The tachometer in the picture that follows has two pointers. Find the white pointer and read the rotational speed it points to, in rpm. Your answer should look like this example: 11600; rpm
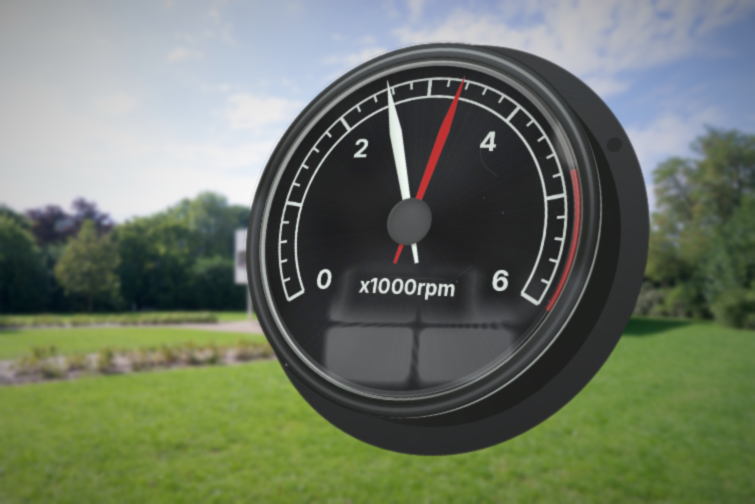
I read 2600; rpm
